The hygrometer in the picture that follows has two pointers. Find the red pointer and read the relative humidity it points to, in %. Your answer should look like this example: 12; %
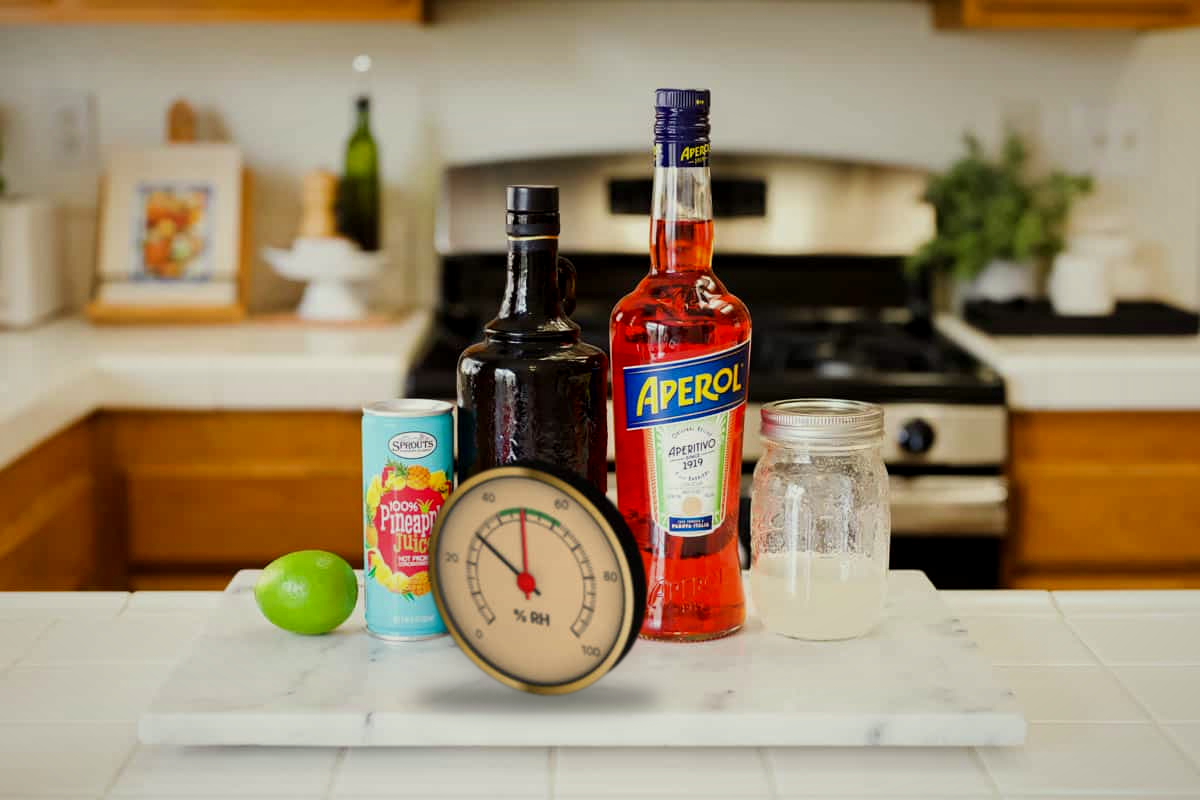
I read 50; %
